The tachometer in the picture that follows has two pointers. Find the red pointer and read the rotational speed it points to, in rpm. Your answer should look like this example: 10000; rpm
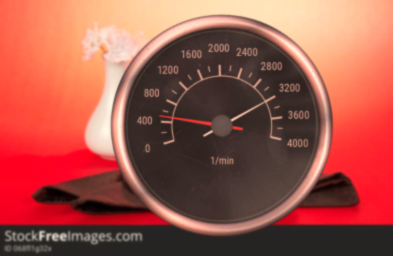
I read 500; rpm
